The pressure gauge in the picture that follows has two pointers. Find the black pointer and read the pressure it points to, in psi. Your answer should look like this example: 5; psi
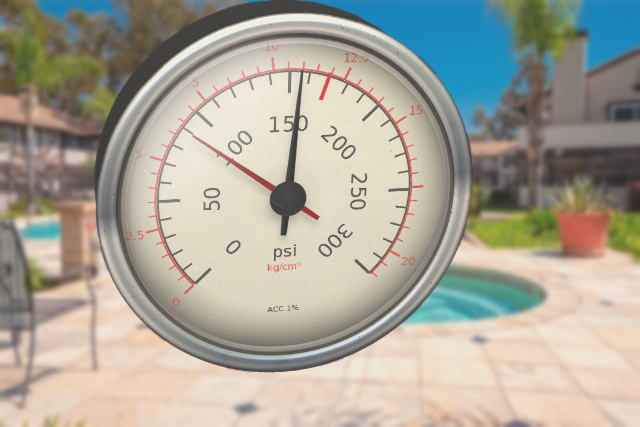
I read 155; psi
